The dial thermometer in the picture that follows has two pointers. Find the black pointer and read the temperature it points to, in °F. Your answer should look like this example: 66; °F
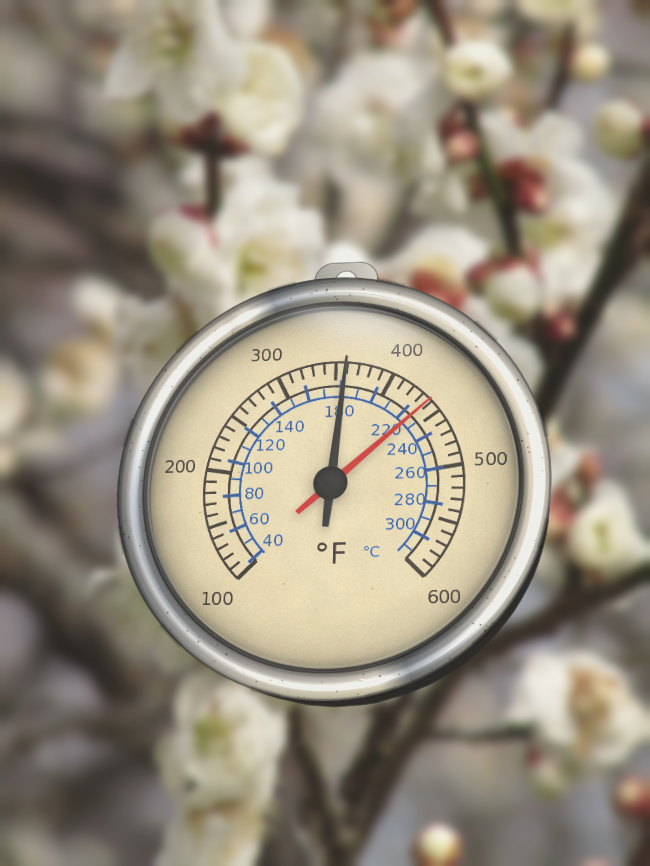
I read 360; °F
